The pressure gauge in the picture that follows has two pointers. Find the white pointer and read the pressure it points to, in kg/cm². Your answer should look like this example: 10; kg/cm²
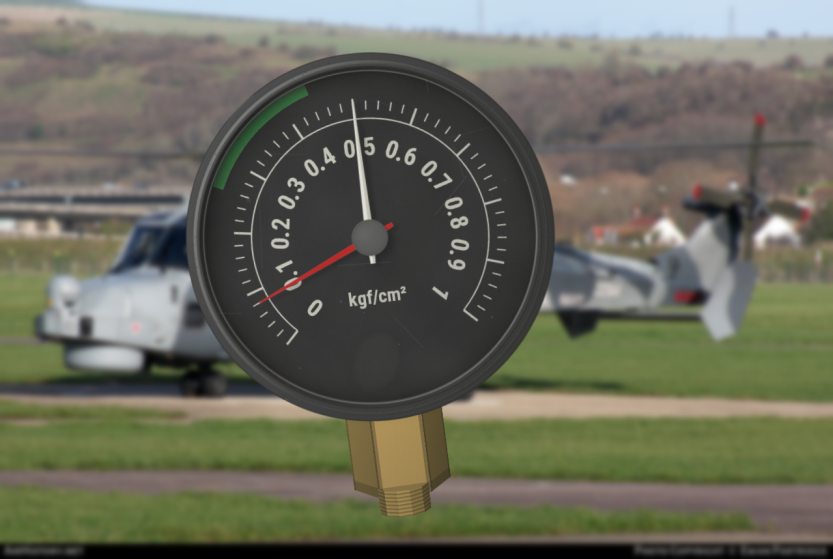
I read 0.5; kg/cm²
